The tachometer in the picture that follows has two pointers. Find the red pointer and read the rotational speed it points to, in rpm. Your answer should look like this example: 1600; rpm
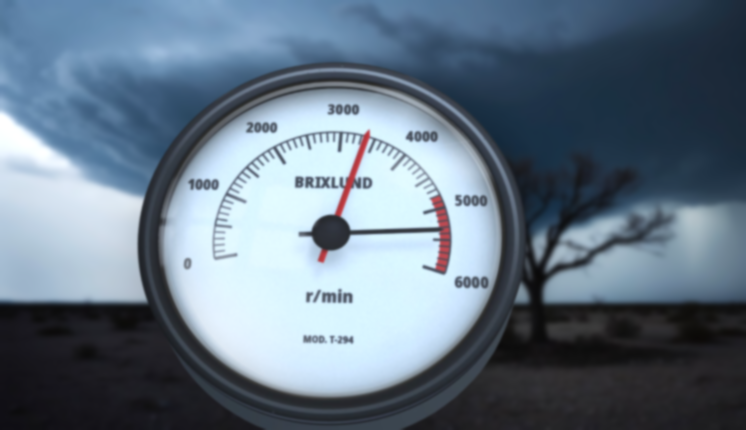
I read 3400; rpm
